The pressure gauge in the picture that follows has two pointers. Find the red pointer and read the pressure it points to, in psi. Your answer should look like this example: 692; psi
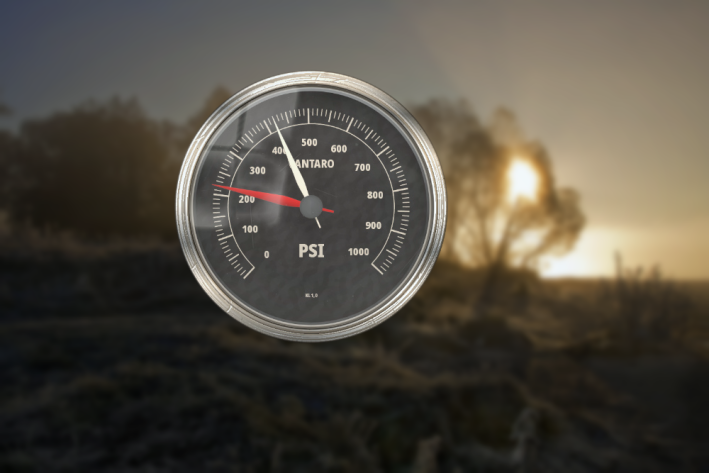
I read 220; psi
